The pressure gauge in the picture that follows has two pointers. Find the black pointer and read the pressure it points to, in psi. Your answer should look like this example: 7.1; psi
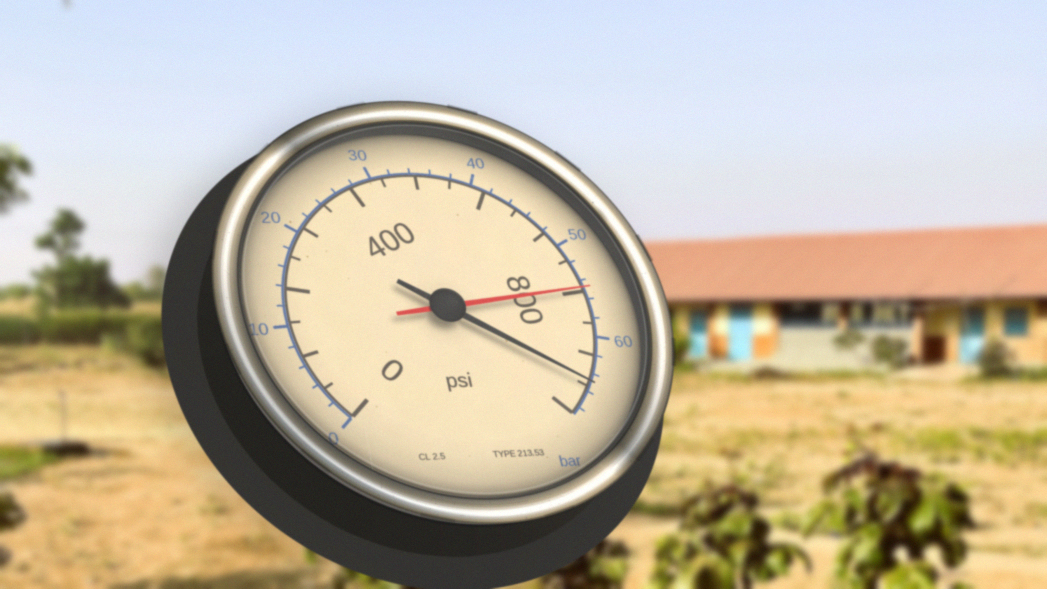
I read 950; psi
